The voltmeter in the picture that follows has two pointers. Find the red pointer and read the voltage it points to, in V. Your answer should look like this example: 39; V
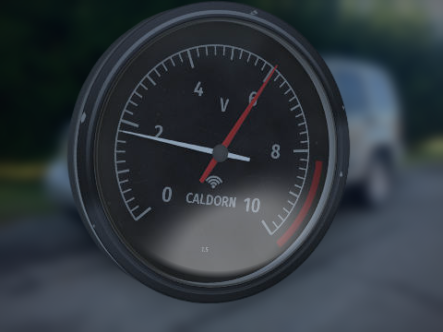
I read 6; V
